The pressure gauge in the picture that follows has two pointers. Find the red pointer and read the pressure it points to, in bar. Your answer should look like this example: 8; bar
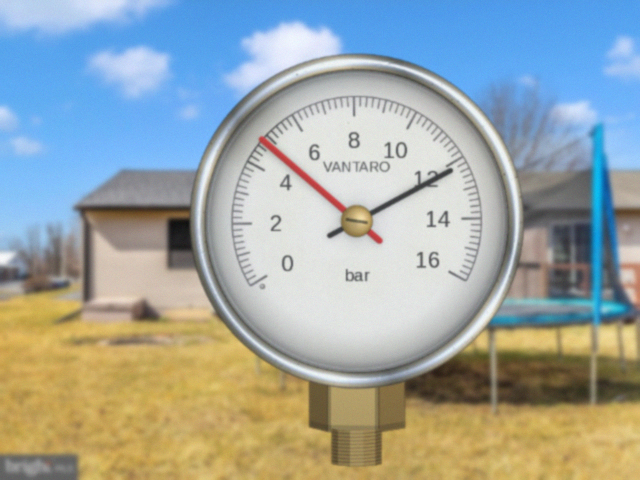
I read 4.8; bar
